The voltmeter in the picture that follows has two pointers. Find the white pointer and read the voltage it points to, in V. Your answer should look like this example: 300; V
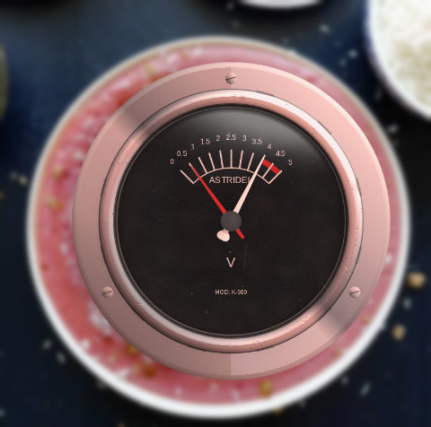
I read 4; V
